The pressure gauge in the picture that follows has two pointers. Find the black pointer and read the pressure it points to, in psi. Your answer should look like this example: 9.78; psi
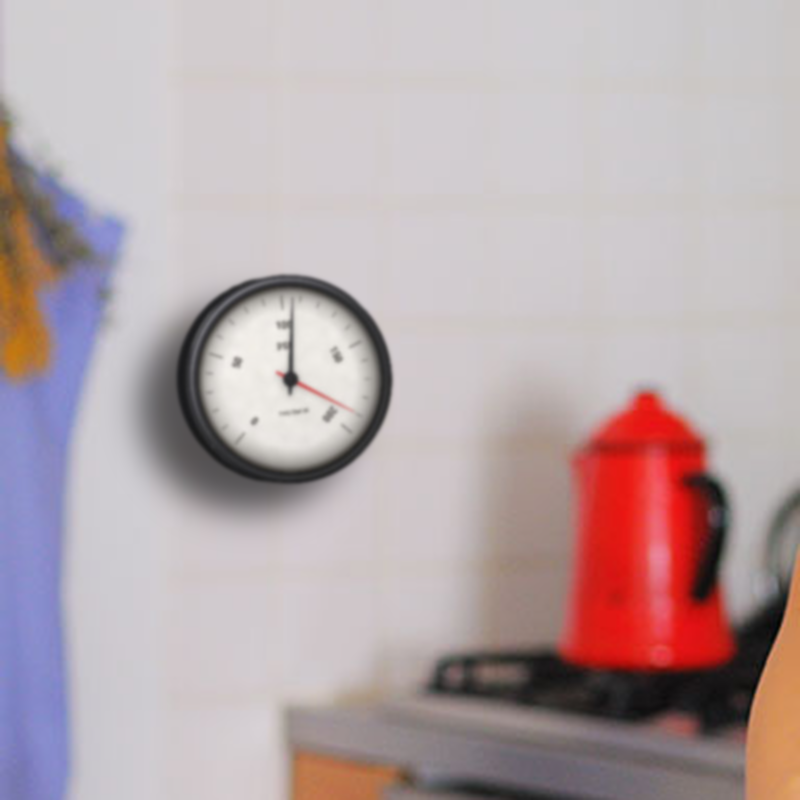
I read 105; psi
